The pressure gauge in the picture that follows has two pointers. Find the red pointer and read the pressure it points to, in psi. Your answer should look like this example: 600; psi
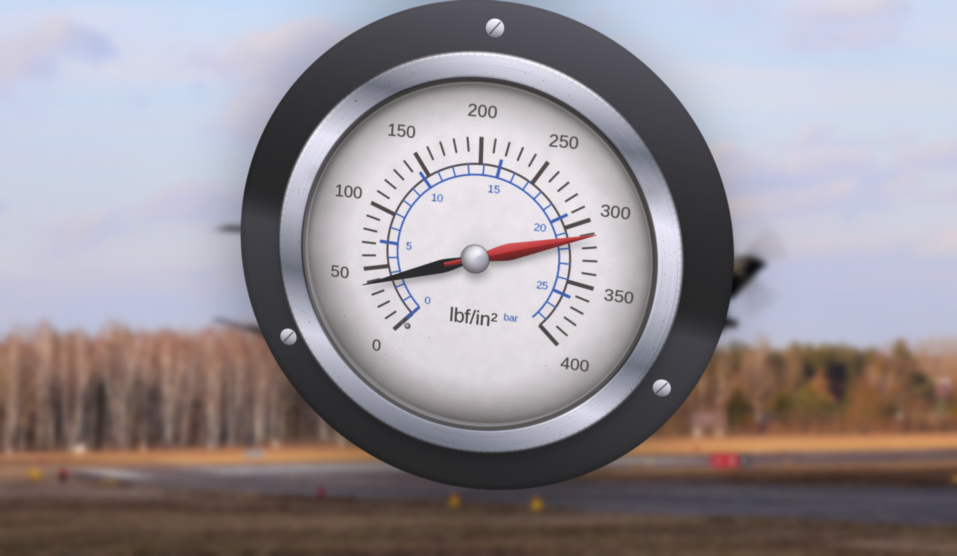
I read 310; psi
